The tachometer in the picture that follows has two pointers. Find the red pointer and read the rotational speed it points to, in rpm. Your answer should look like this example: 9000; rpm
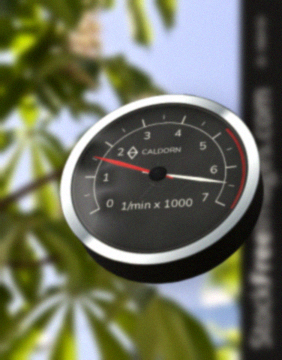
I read 1500; rpm
